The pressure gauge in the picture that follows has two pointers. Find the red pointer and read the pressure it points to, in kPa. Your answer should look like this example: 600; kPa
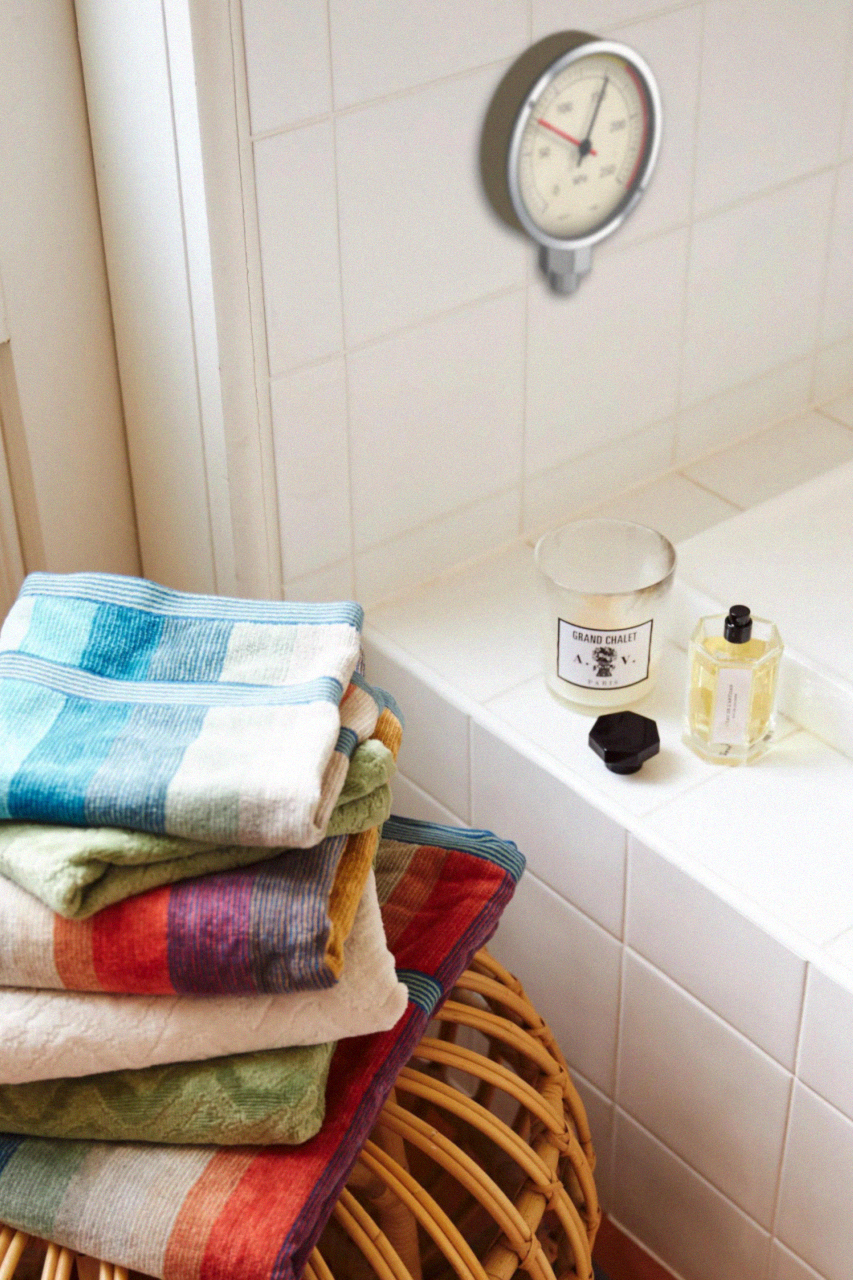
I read 75; kPa
